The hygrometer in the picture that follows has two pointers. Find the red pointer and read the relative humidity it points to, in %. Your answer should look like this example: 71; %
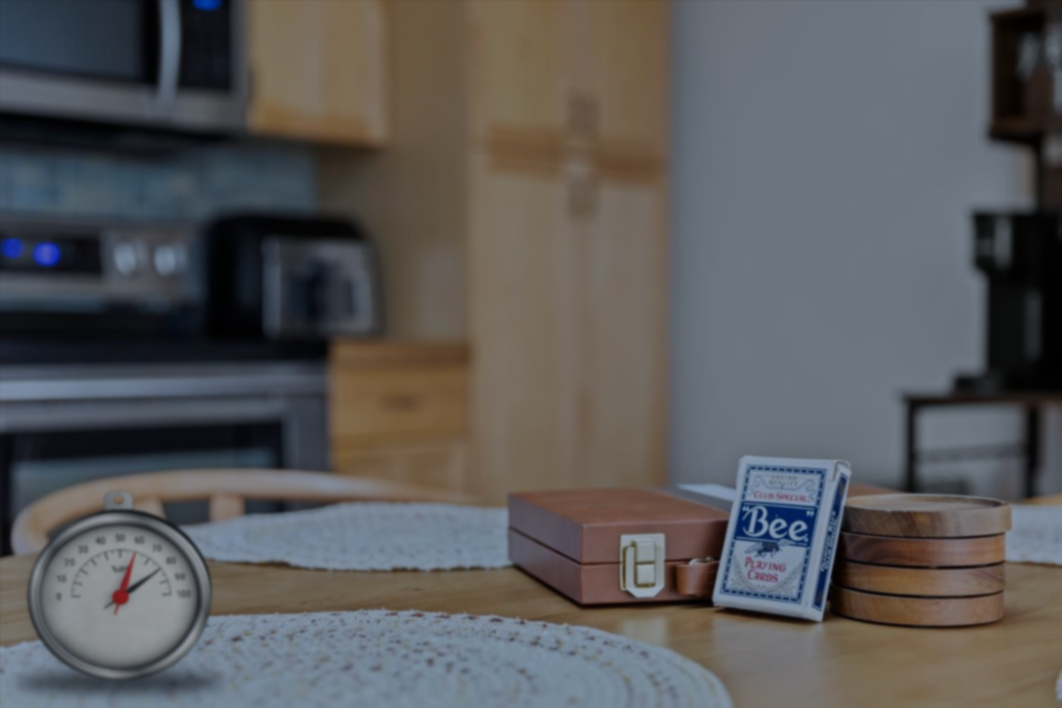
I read 60; %
